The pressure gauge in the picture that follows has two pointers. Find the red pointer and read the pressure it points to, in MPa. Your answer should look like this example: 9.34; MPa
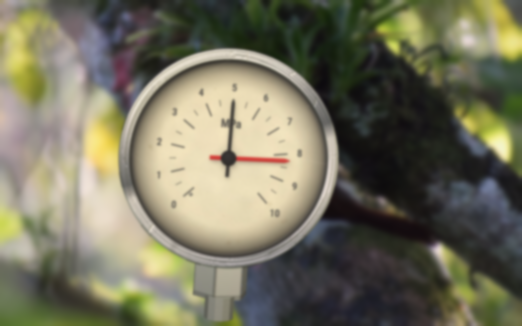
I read 8.25; MPa
